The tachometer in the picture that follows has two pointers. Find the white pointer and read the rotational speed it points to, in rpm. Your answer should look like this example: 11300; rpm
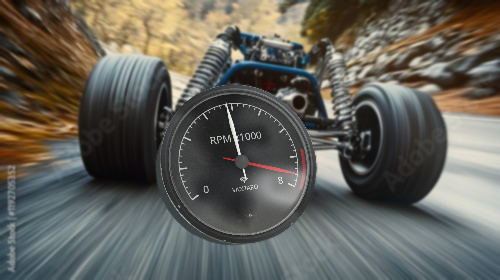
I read 3800; rpm
